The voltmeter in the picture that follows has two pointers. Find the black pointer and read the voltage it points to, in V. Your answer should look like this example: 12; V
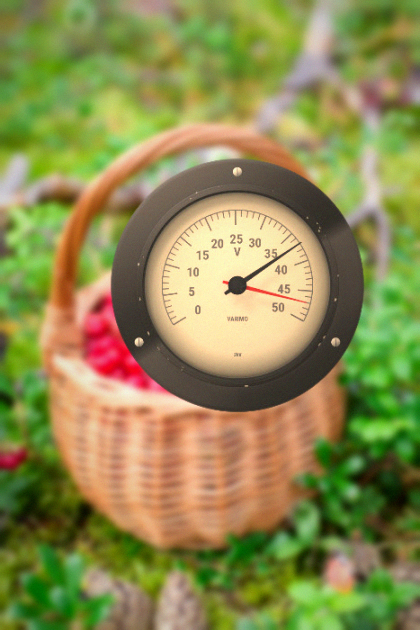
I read 37; V
